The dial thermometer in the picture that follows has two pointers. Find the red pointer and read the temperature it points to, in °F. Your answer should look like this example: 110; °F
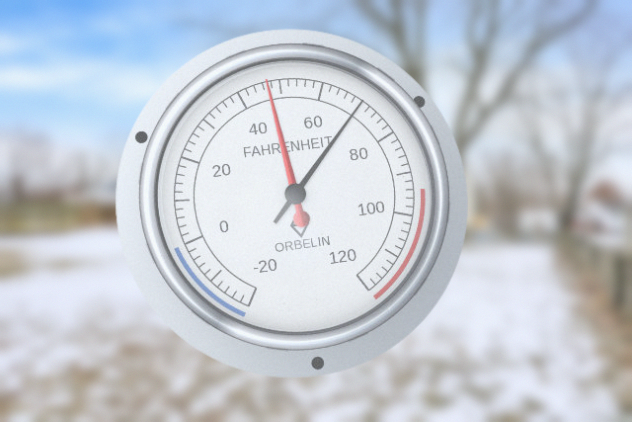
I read 47; °F
